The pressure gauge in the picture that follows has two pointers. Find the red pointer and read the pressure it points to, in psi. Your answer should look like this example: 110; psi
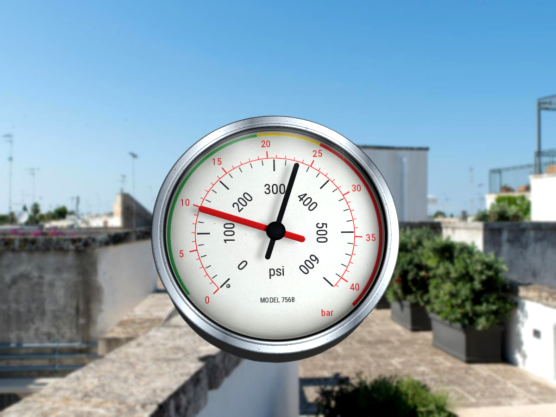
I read 140; psi
